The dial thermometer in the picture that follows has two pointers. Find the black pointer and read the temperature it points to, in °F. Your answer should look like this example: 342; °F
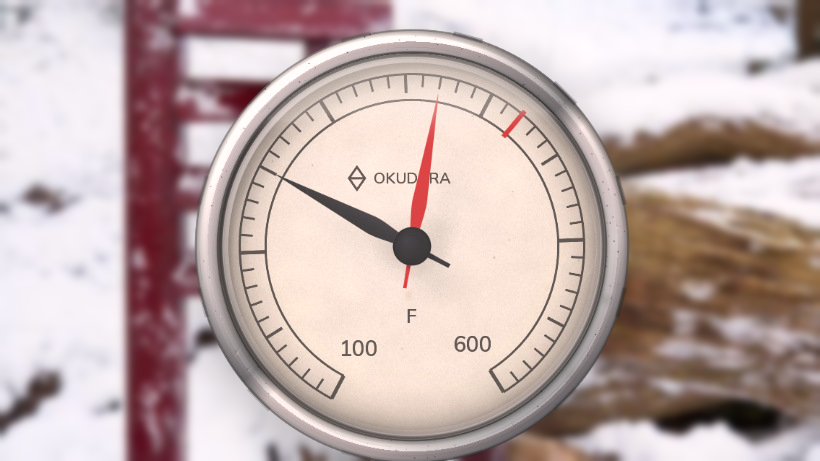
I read 250; °F
